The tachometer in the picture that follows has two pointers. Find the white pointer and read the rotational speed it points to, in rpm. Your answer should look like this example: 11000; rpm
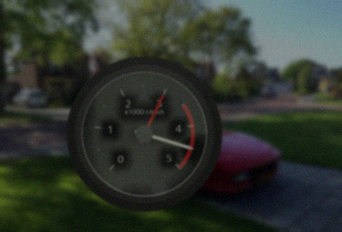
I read 4500; rpm
